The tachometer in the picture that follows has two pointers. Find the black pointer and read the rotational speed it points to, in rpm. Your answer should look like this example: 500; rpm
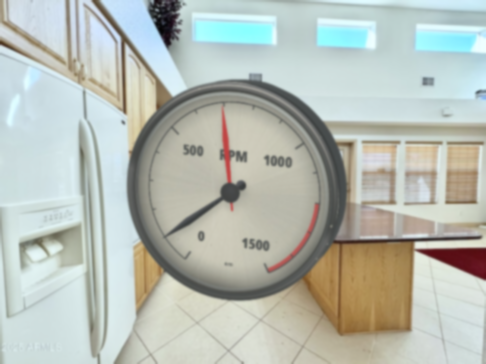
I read 100; rpm
